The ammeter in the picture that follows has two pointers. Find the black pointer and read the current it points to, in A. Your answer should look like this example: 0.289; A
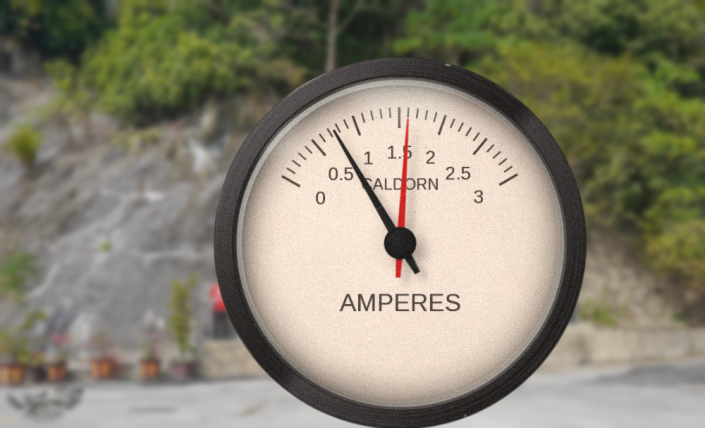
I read 0.75; A
